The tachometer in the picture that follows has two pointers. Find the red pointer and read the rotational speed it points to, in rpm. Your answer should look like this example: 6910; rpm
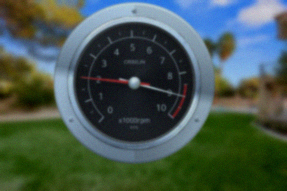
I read 2000; rpm
